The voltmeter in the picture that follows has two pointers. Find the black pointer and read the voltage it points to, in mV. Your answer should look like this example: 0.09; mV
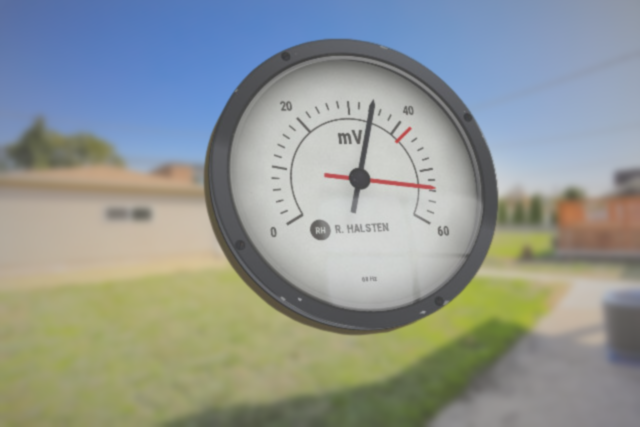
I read 34; mV
